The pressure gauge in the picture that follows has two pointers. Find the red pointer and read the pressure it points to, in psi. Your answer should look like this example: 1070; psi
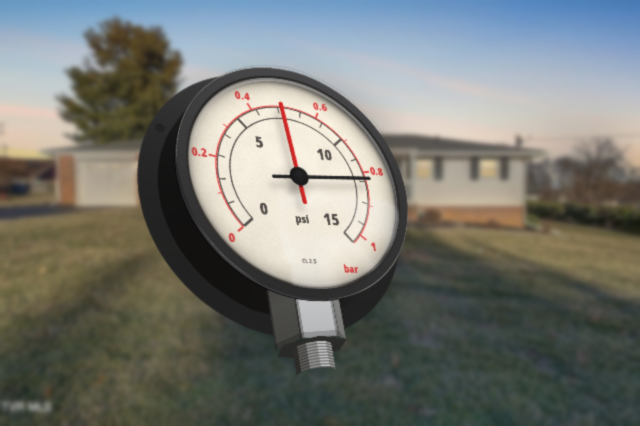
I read 7; psi
